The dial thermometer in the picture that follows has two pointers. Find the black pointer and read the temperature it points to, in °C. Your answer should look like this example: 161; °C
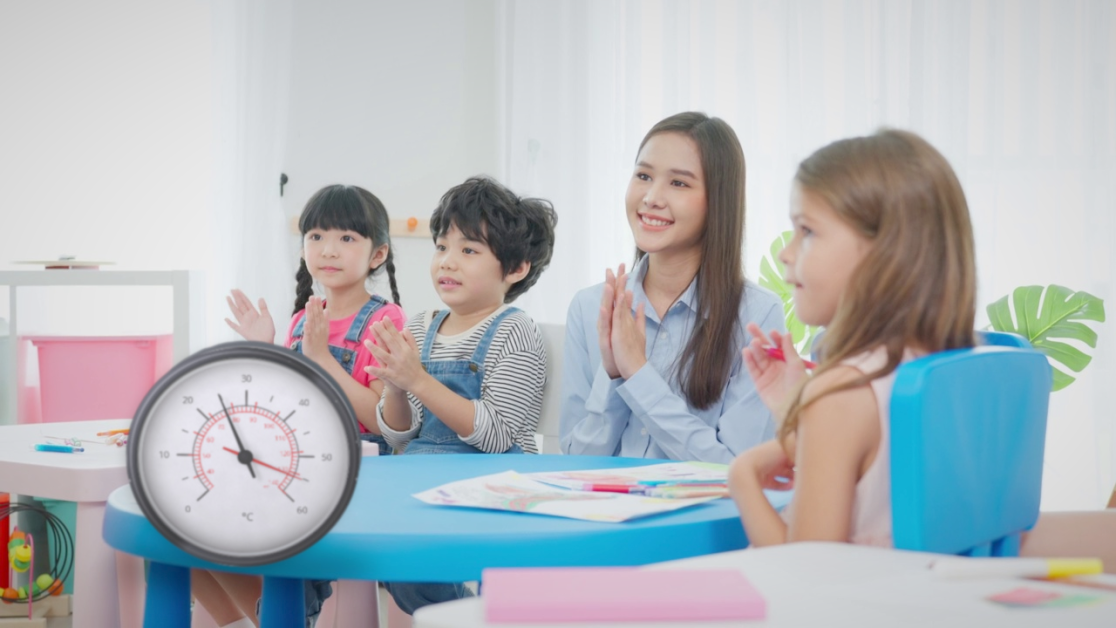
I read 25; °C
